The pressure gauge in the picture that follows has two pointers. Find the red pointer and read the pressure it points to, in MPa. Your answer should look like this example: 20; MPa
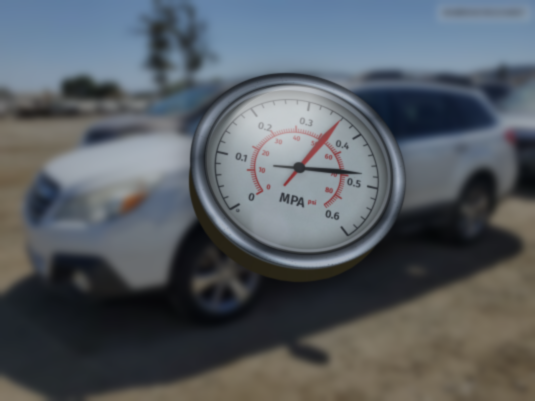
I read 0.36; MPa
